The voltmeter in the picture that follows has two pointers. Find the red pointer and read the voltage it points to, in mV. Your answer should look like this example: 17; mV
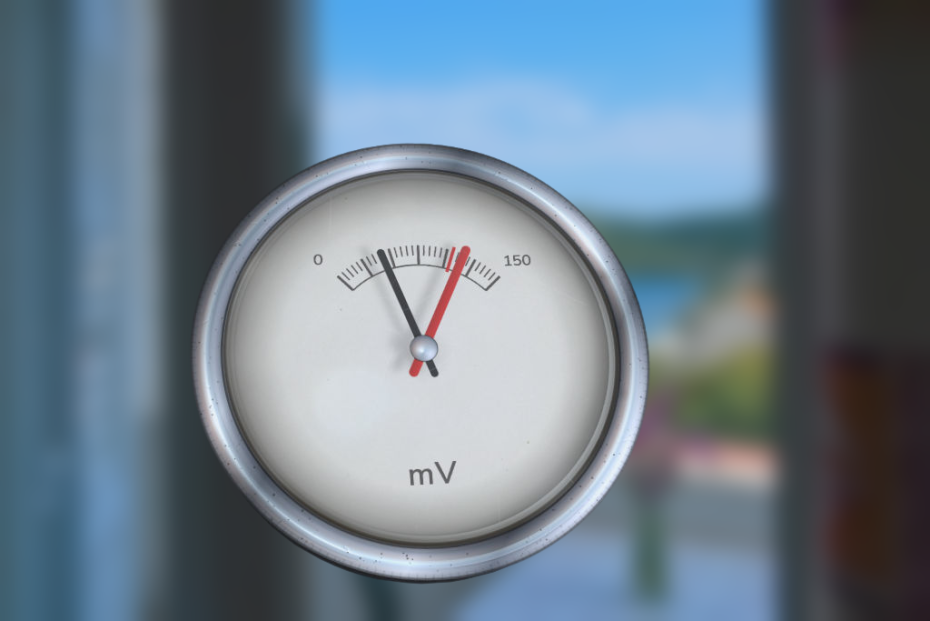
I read 115; mV
